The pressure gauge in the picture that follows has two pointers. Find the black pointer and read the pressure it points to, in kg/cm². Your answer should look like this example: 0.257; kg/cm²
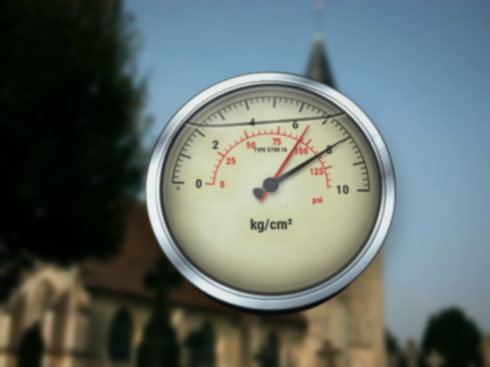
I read 8; kg/cm²
